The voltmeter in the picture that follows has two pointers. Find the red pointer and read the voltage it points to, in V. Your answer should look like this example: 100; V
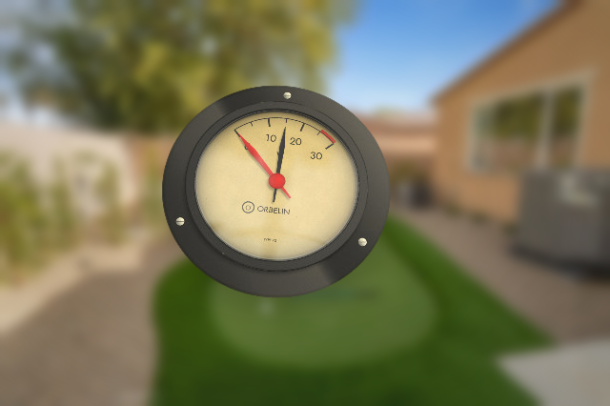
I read 0; V
